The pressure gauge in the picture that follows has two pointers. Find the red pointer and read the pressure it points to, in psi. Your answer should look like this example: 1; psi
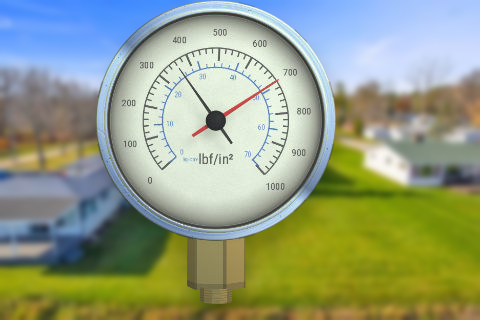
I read 700; psi
